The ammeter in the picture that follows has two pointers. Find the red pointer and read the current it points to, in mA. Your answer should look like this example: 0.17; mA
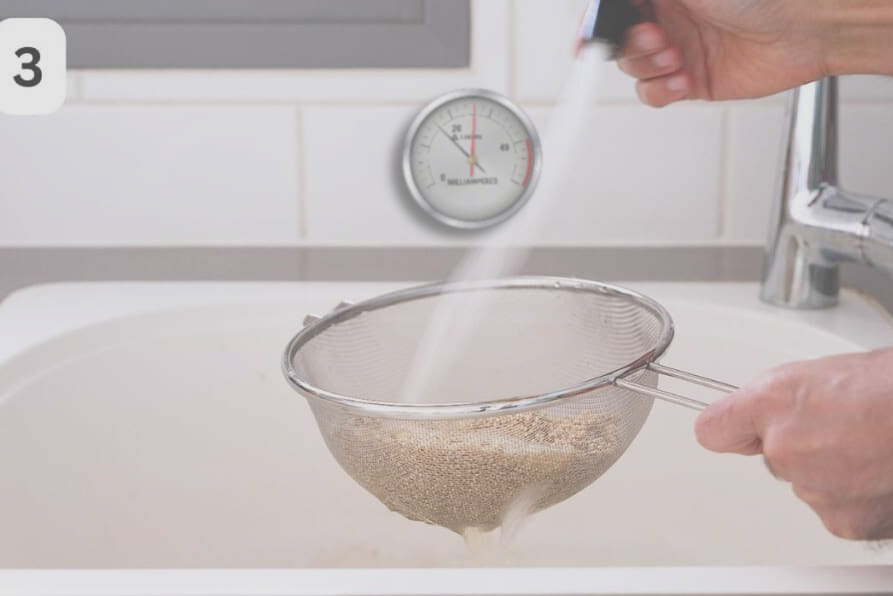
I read 26; mA
